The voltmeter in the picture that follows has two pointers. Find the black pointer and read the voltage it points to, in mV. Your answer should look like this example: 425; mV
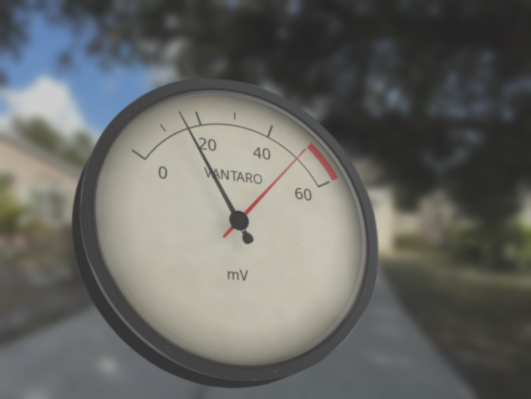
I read 15; mV
